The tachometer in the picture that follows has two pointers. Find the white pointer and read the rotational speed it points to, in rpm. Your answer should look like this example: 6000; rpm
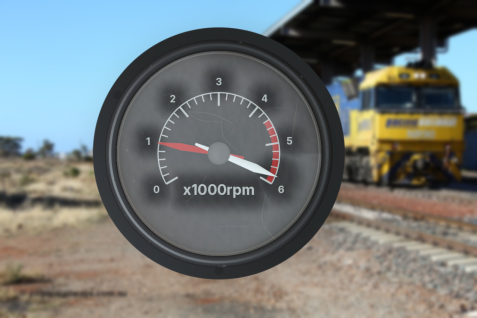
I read 5800; rpm
